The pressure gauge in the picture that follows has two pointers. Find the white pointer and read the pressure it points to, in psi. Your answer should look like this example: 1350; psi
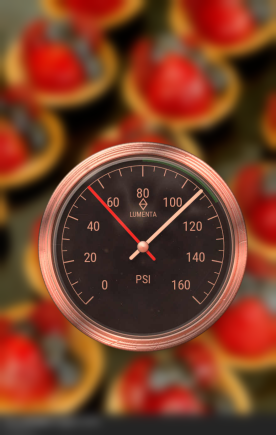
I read 107.5; psi
